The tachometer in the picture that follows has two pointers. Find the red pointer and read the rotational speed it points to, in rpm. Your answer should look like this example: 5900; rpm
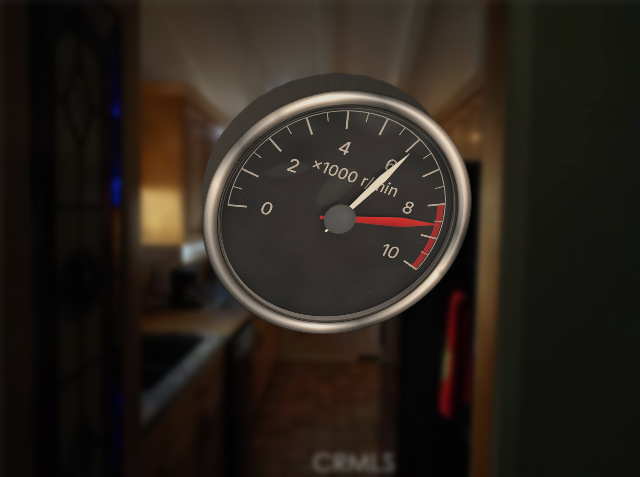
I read 8500; rpm
